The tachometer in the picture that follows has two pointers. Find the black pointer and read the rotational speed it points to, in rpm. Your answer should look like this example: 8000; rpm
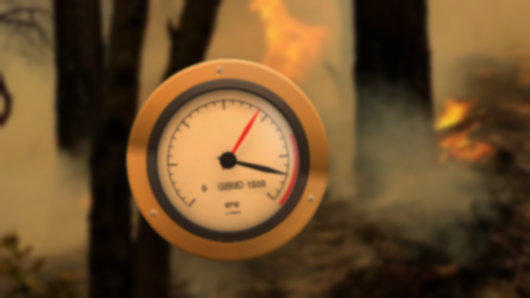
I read 1350; rpm
